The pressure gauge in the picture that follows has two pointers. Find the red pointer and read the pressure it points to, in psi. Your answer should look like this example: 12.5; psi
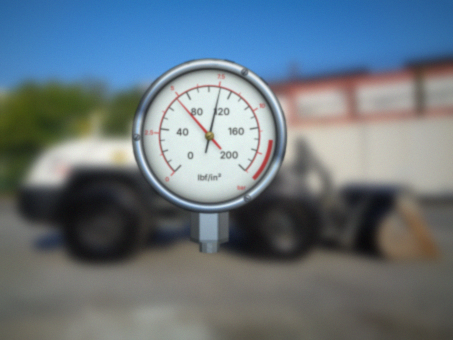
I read 70; psi
